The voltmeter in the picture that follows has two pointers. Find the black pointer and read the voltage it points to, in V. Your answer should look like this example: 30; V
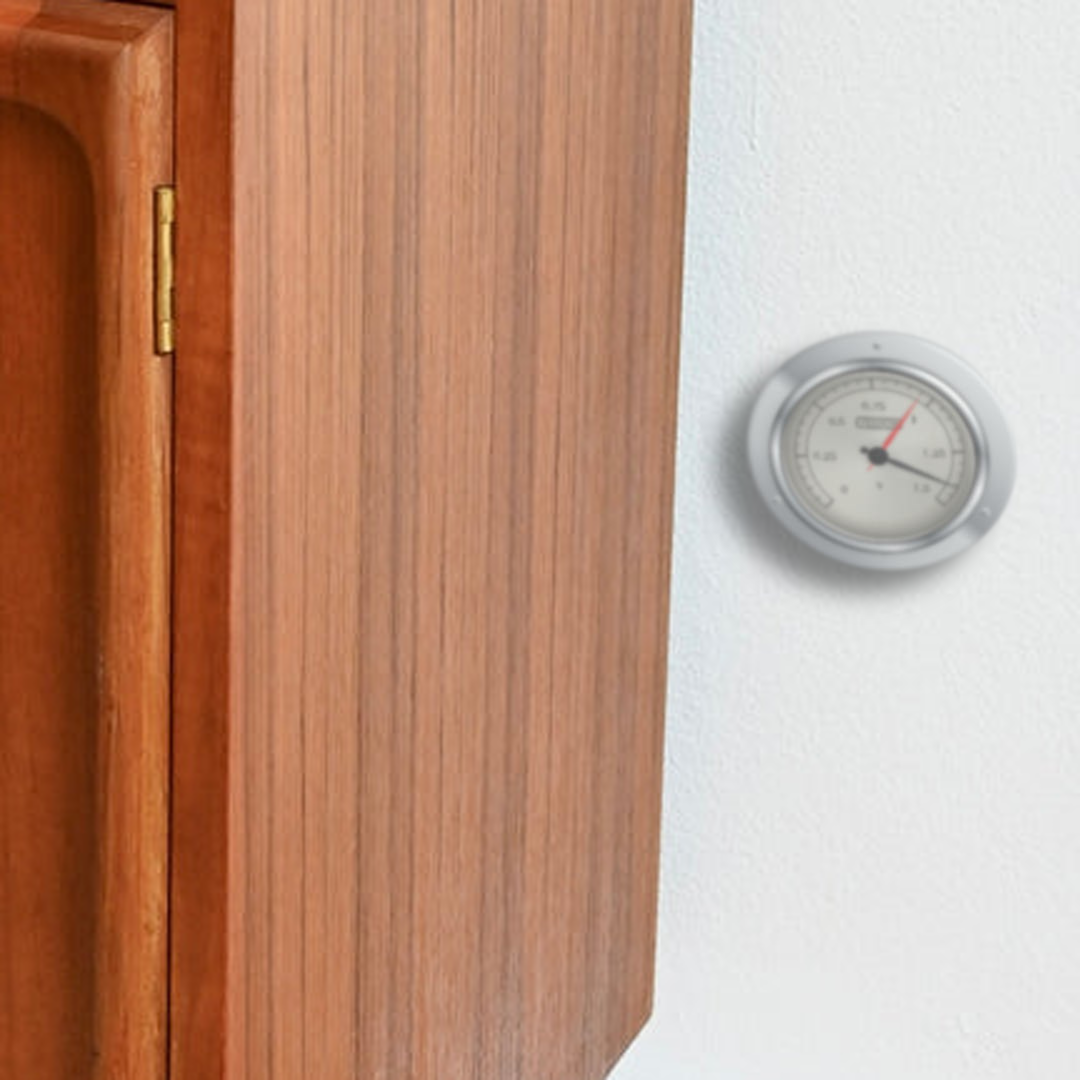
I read 1.4; V
